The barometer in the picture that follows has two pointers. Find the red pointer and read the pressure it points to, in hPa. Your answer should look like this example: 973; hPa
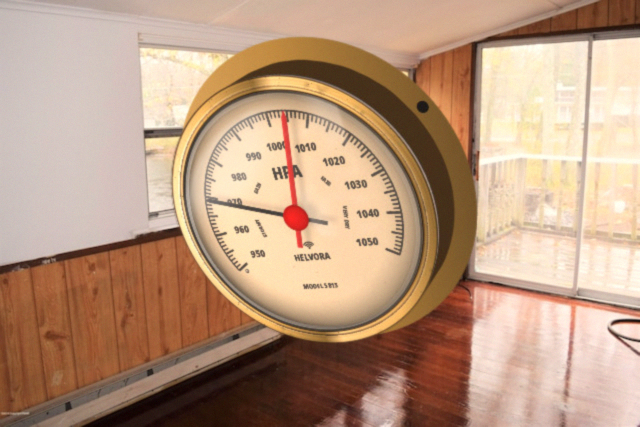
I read 1005; hPa
